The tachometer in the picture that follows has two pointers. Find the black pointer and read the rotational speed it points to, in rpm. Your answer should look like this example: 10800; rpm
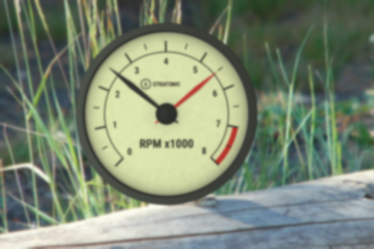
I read 2500; rpm
